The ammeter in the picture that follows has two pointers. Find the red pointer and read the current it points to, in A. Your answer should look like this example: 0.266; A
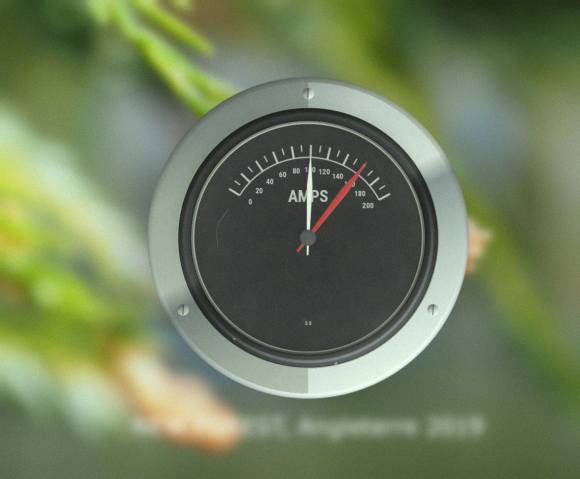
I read 160; A
